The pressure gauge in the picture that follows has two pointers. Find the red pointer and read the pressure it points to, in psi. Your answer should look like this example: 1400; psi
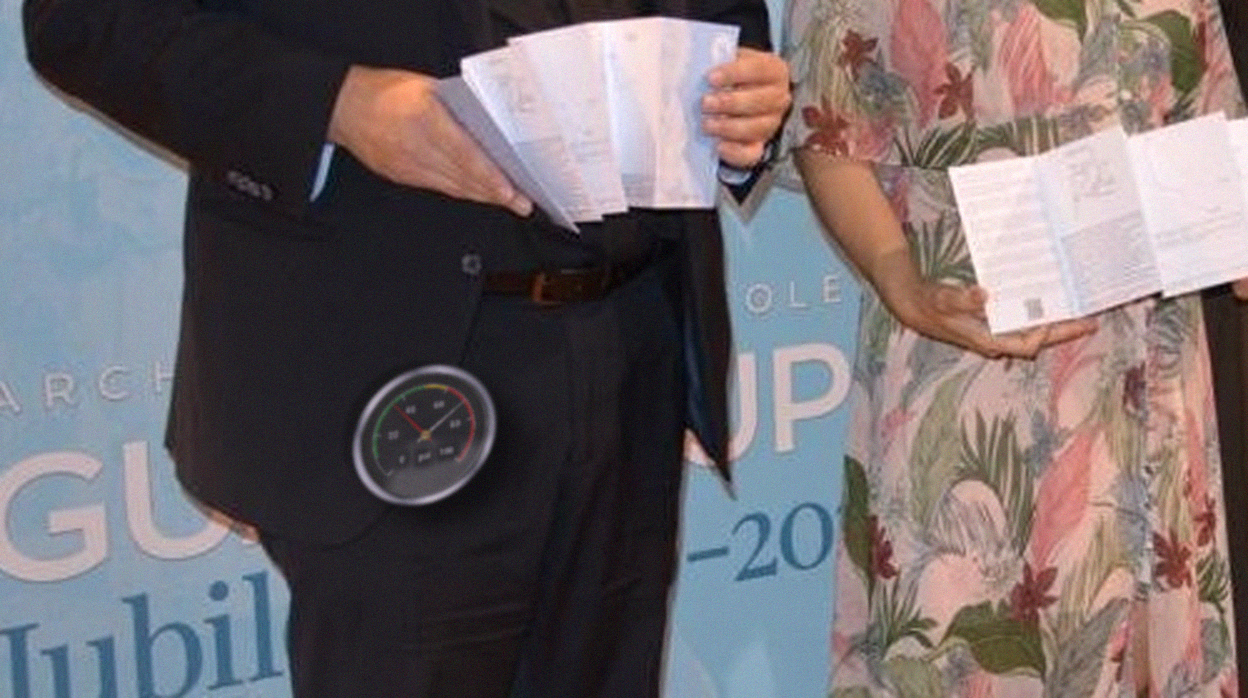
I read 35; psi
